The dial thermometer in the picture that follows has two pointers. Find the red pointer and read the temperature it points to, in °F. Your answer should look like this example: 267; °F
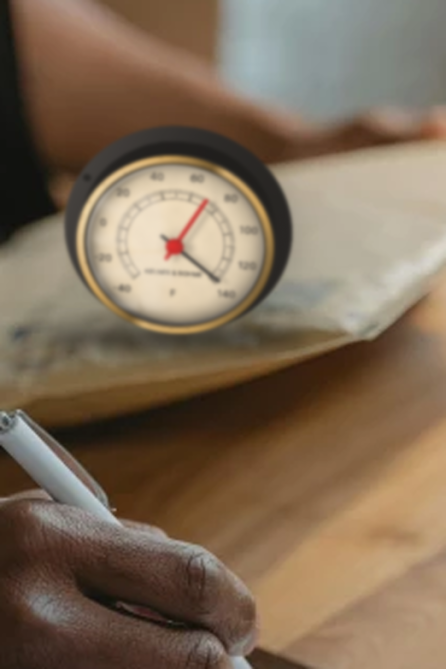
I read 70; °F
